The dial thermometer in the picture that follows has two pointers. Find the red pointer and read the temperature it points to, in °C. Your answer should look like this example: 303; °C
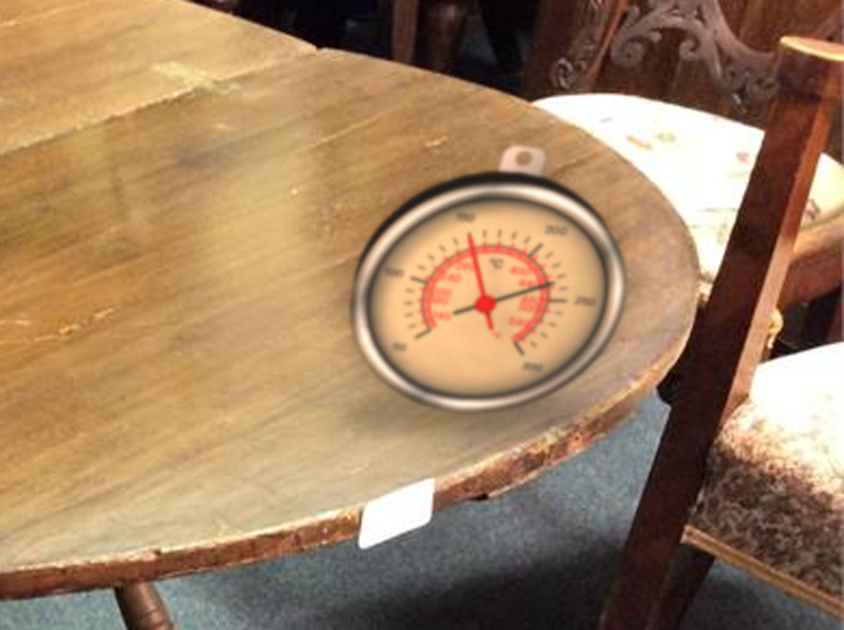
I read 150; °C
